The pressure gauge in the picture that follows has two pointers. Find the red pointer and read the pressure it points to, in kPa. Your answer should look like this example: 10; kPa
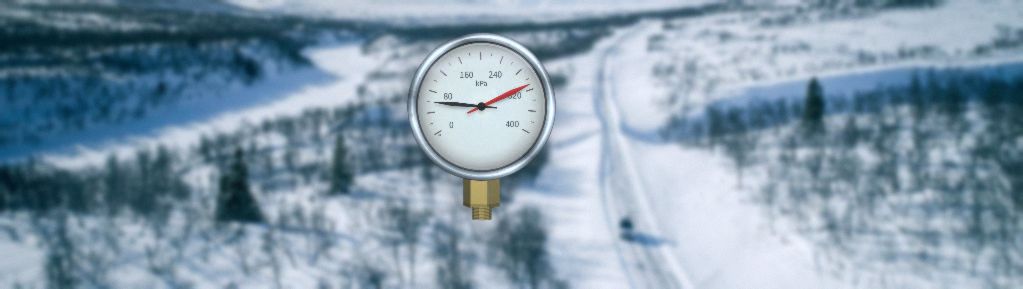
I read 310; kPa
